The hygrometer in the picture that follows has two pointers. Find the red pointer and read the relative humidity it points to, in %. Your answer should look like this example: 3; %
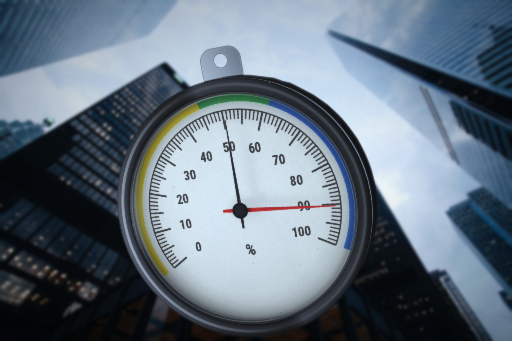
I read 90; %
